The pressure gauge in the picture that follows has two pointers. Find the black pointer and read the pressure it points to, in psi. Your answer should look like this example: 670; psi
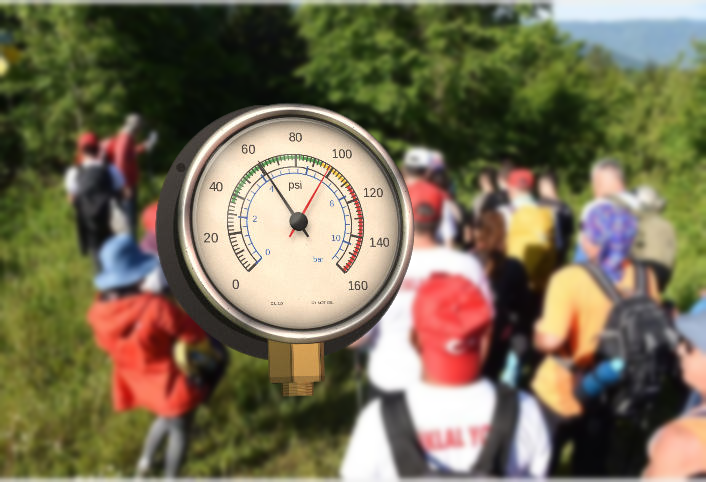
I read 60; psi
